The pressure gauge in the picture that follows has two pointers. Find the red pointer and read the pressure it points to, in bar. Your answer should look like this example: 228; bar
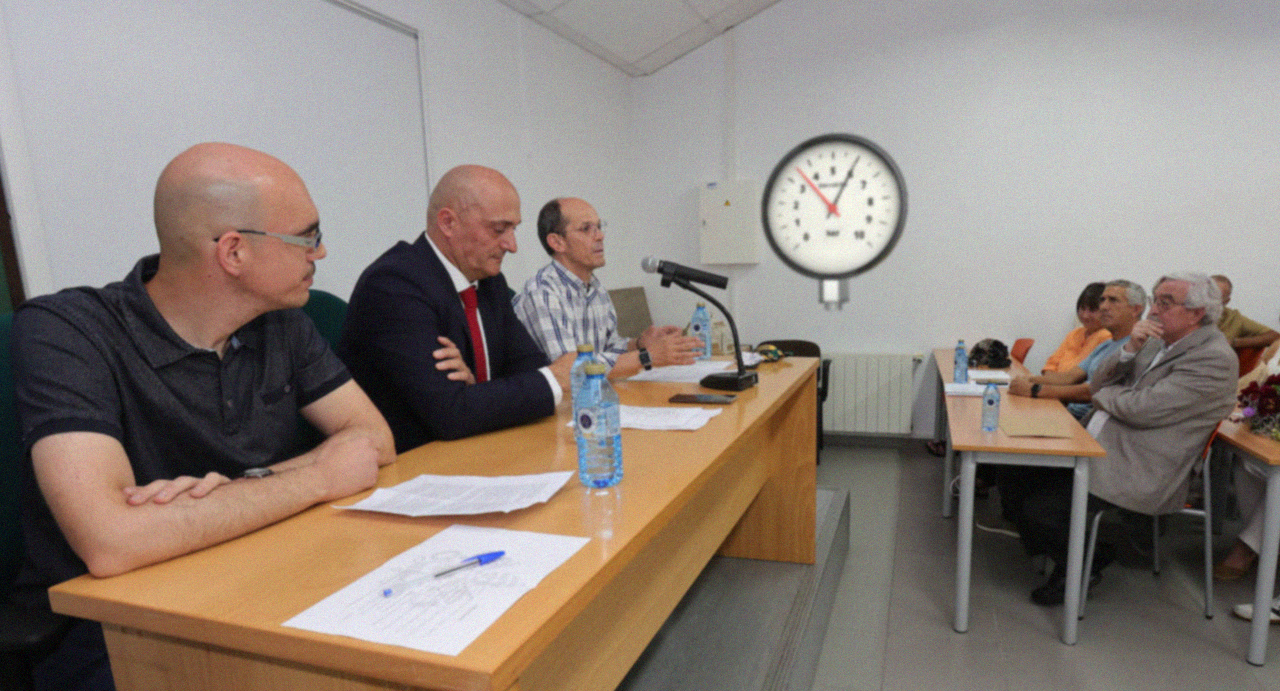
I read 3.5; bar
